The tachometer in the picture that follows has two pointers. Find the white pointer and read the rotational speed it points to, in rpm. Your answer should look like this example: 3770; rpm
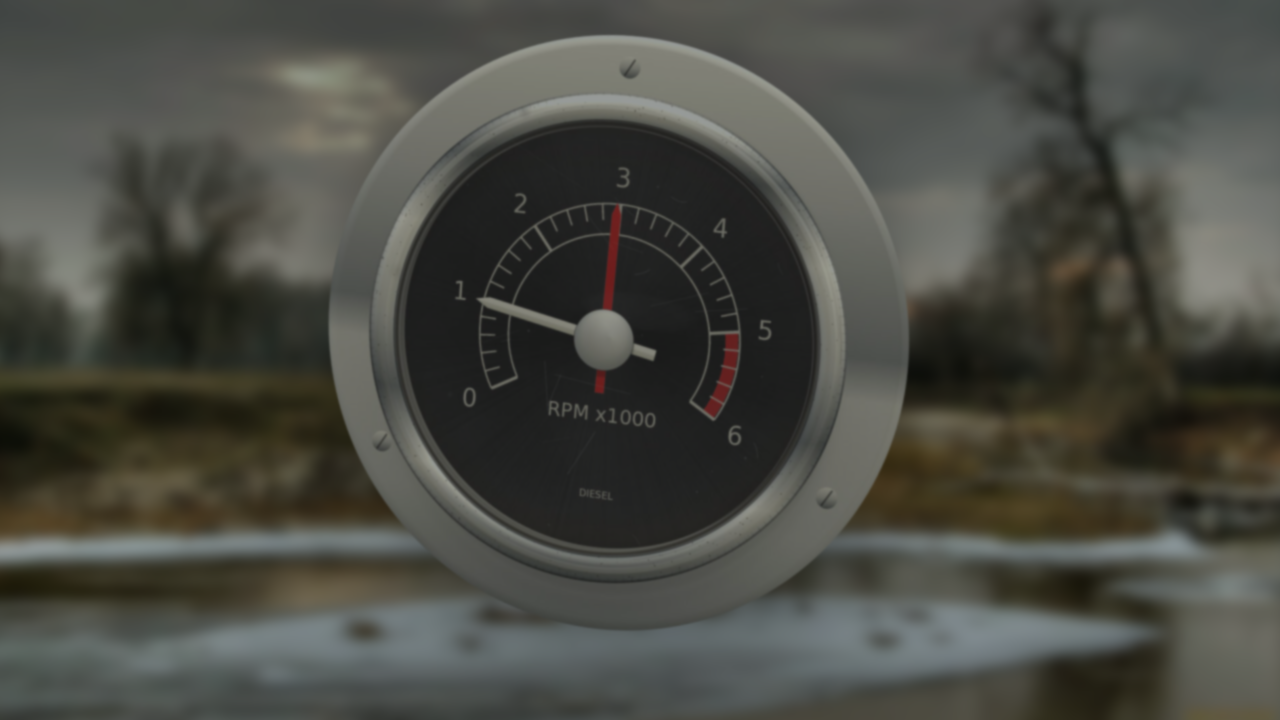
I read 1000; rpm
